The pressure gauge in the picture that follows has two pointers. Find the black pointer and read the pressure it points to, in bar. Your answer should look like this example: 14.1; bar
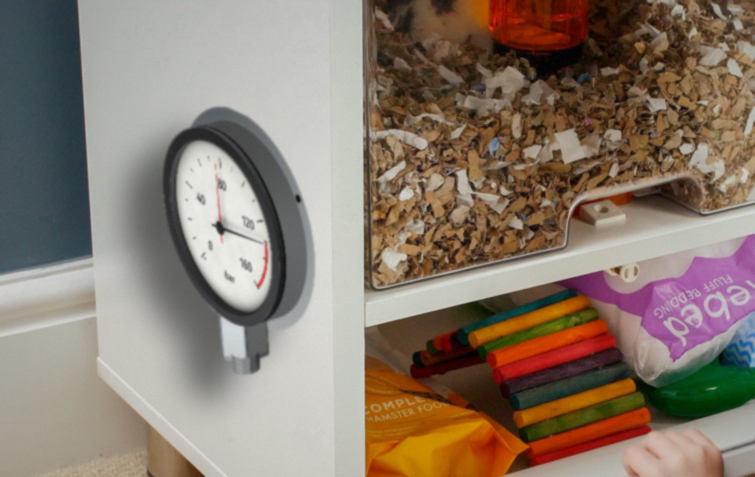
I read 130; bar
